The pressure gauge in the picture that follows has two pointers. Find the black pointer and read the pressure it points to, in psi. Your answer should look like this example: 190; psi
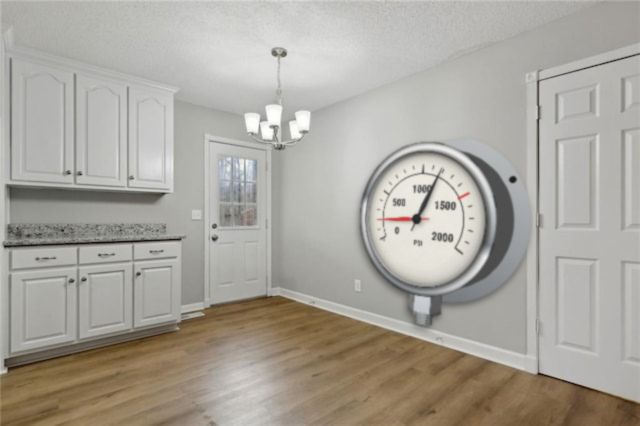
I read 1200; psi
